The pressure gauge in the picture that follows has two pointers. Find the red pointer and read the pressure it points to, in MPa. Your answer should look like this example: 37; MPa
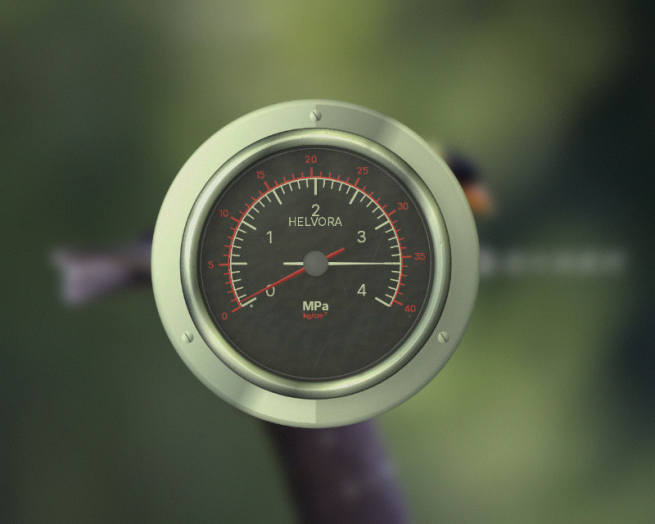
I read 0.05; MPa
